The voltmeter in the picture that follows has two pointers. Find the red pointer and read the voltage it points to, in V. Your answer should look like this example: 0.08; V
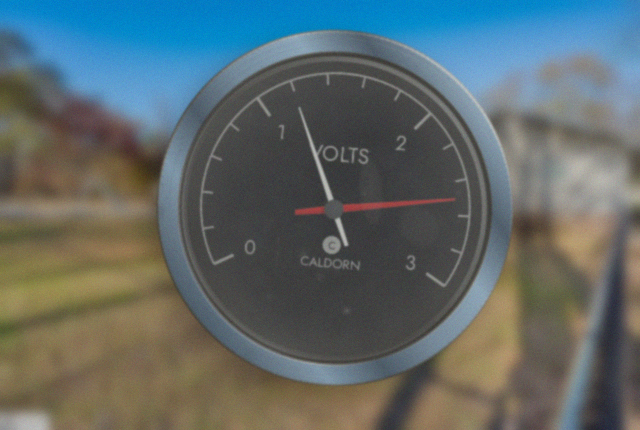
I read 2.5; V
